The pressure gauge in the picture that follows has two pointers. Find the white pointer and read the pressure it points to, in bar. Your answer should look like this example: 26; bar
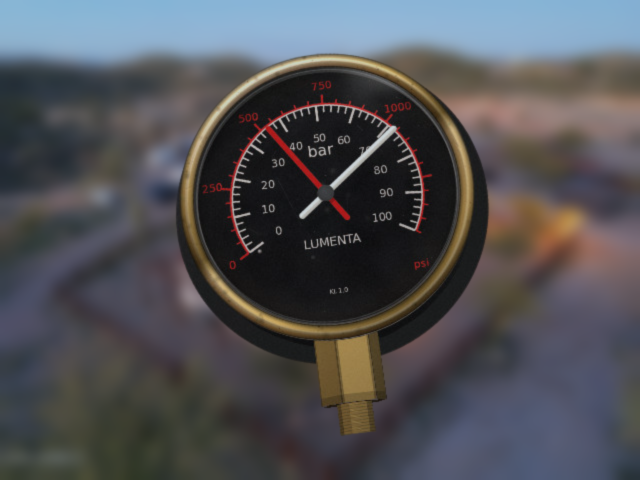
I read 72; bar
